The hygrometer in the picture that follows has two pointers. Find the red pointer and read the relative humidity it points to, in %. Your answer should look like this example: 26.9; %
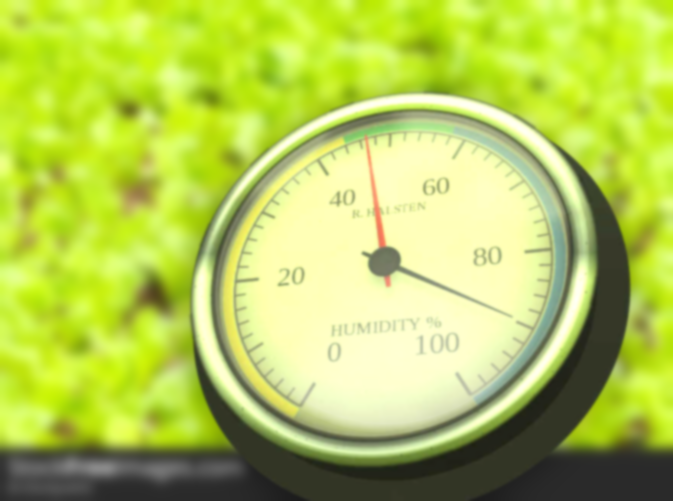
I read 47; %
